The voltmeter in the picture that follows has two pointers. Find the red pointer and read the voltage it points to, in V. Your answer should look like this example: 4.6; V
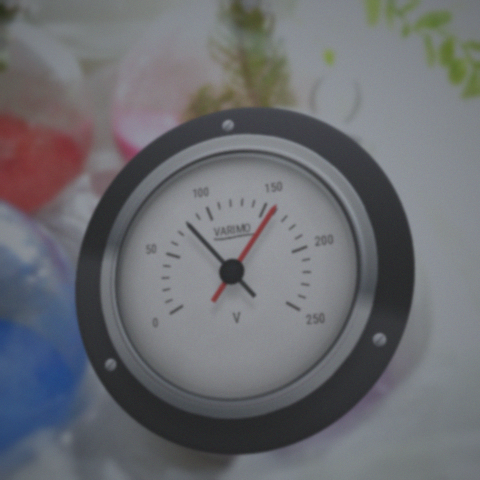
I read 160; V
